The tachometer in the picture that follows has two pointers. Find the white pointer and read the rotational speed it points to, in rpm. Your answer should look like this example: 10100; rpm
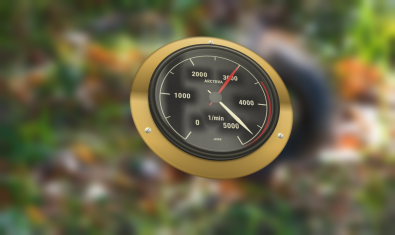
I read 4750; rpm
